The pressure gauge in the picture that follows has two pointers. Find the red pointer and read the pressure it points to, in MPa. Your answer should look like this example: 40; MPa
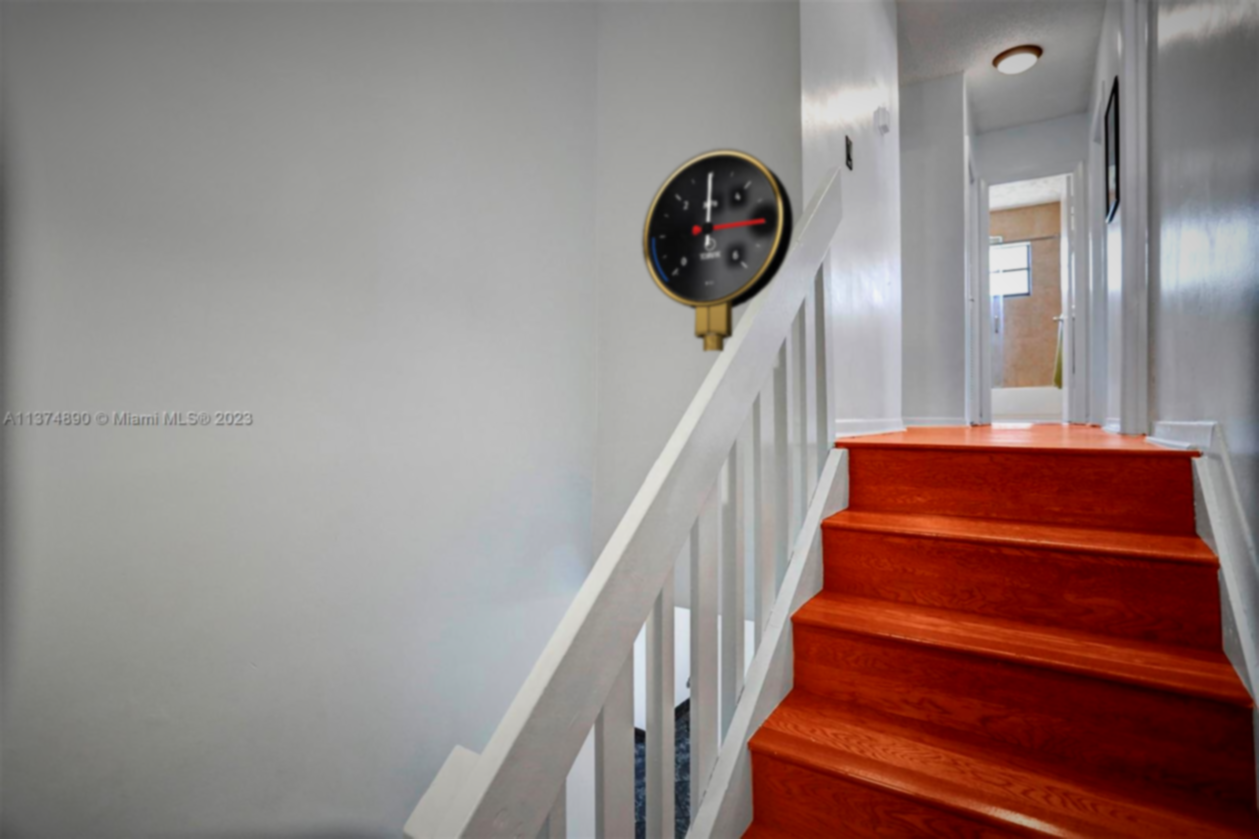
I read 5; MPa
